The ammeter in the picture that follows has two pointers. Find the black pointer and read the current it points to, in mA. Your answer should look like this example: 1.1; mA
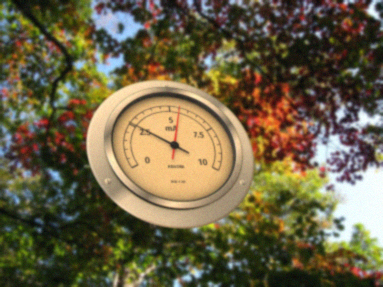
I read 2.5; mA
